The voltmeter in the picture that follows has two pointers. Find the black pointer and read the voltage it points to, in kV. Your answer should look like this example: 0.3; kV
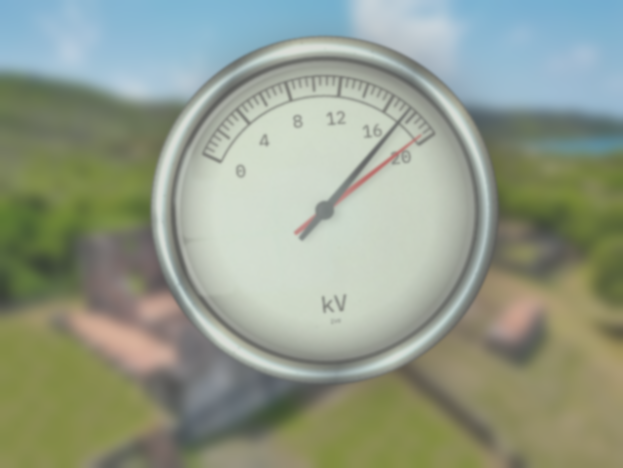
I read 17.5; kV
